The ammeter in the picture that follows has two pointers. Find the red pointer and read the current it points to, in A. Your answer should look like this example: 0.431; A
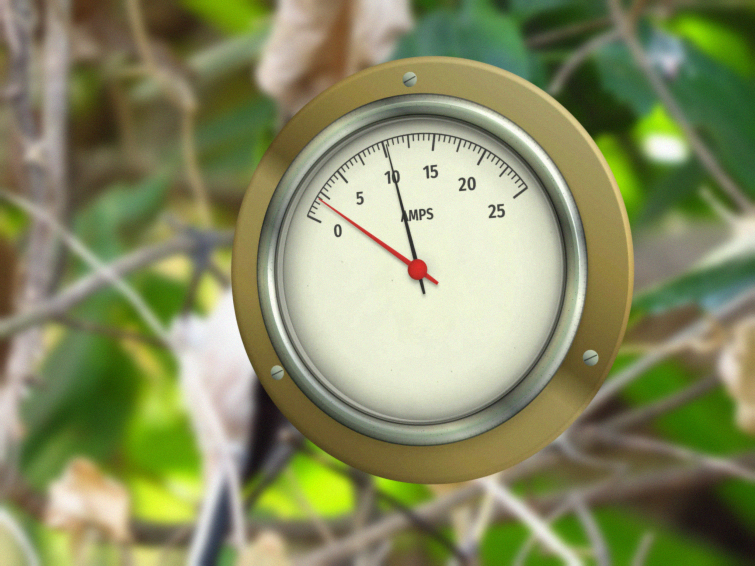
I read 2; A
